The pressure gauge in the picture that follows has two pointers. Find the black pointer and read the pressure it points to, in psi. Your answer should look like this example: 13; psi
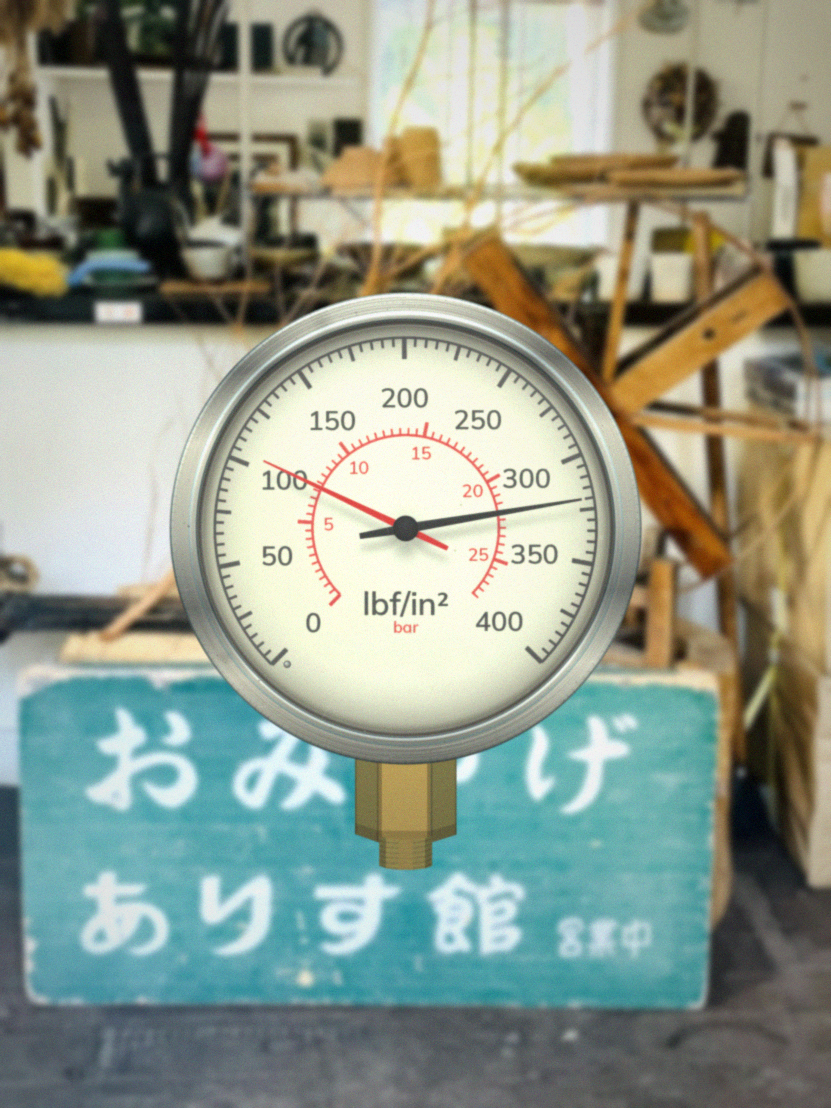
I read 320; psi
